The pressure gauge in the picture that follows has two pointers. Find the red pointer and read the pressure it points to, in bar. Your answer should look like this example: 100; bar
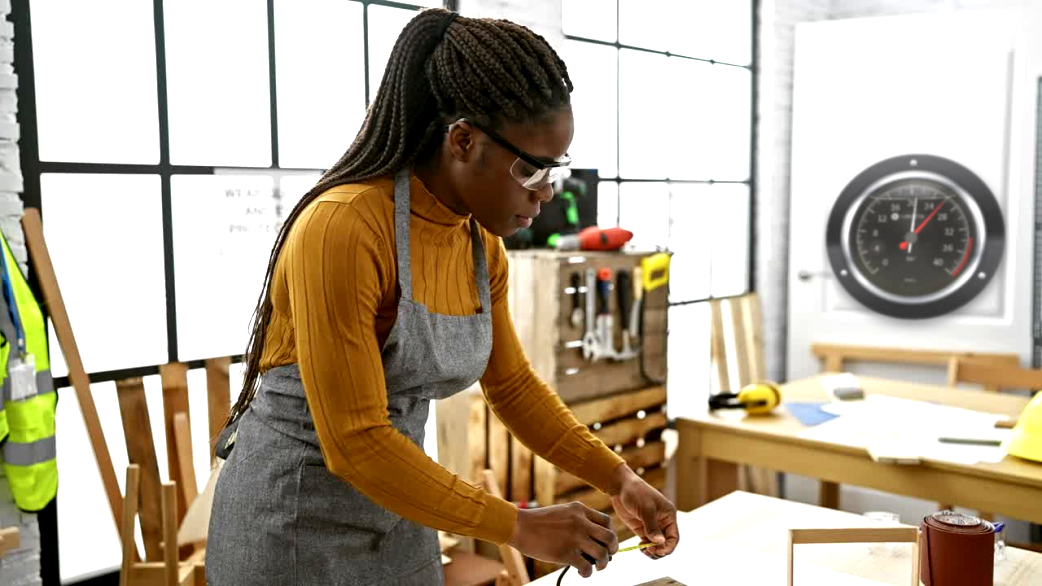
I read 26; bar
